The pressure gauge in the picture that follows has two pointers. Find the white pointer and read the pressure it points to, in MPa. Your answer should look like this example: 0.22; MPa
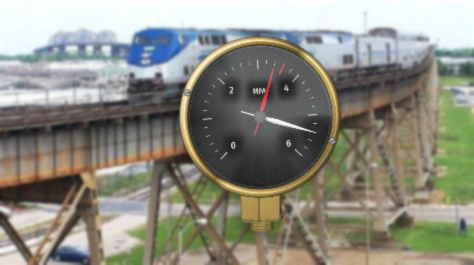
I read 5.4; MPa
